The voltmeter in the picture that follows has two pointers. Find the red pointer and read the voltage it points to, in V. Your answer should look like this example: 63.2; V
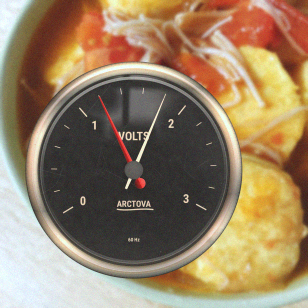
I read 1.2; V
